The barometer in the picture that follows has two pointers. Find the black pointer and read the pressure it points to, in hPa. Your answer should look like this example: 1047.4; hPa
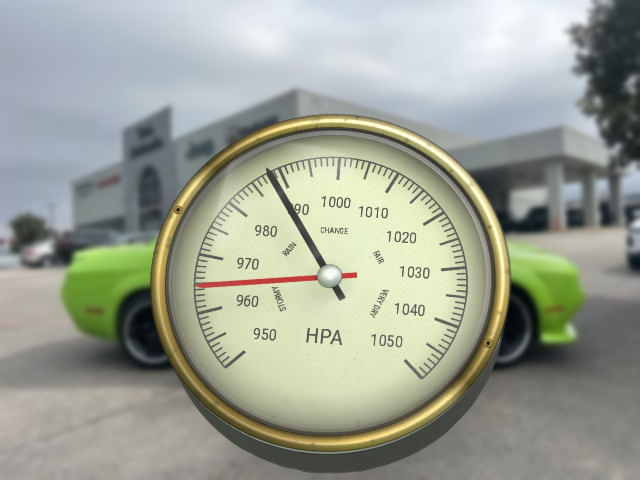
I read 988; hPa
